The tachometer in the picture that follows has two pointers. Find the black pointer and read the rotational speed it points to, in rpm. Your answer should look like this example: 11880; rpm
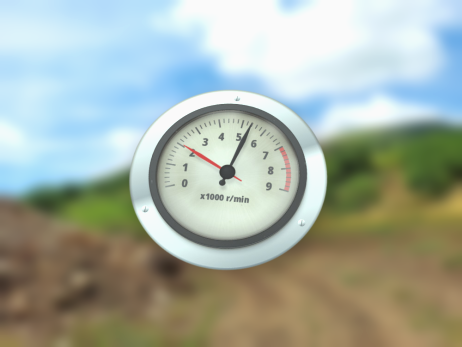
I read 5400; rpm
